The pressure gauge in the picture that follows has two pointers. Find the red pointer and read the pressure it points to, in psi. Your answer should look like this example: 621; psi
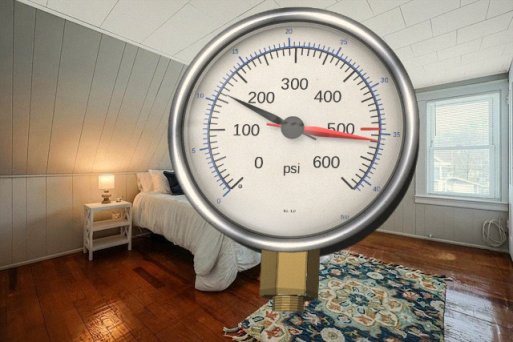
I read 520; psi
